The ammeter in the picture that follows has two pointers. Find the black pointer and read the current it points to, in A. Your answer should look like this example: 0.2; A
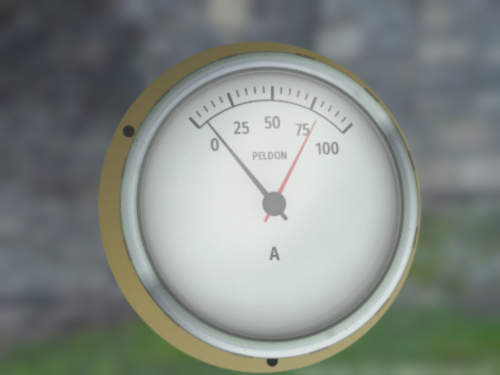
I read 5; A
